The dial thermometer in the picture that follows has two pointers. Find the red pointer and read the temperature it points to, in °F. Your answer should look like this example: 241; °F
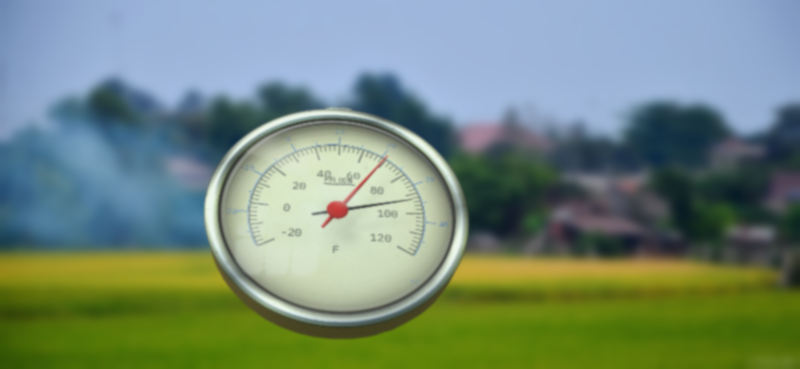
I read 70; °F
